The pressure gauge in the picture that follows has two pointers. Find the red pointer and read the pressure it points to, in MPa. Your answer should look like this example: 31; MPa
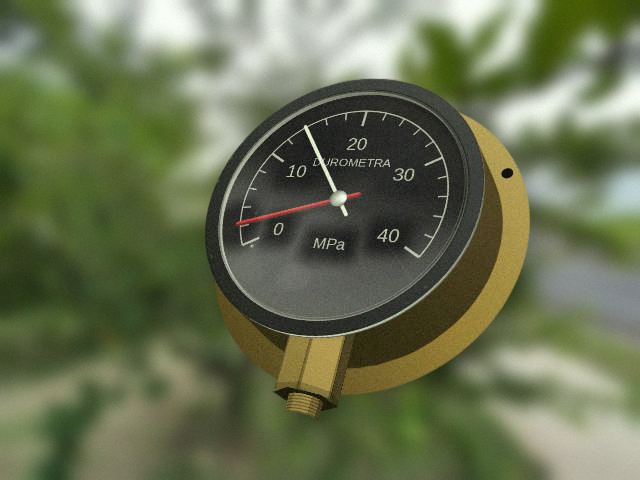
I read 2; MPa
